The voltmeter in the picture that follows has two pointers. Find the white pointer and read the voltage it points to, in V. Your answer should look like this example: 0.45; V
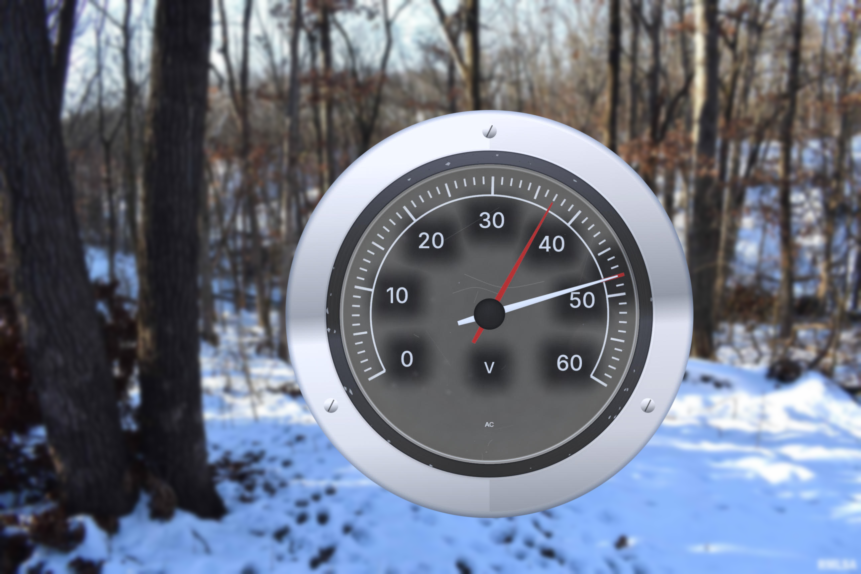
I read 48; V
